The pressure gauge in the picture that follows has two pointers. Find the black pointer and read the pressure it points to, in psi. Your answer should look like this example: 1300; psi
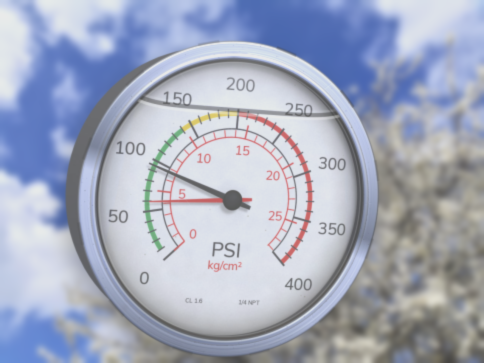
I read 95; psi
